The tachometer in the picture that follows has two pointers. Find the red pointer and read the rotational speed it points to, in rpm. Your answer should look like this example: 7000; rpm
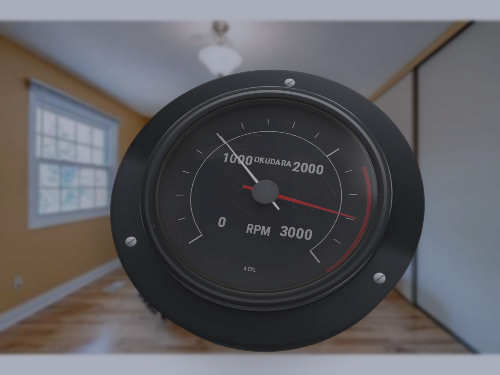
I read 2600; rpm
